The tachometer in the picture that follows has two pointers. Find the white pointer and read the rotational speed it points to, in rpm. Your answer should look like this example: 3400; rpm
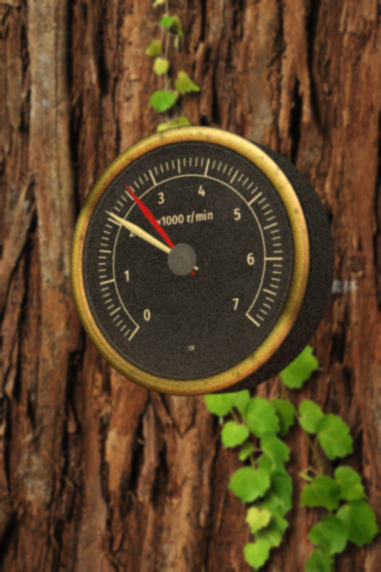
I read 2100; rpm
